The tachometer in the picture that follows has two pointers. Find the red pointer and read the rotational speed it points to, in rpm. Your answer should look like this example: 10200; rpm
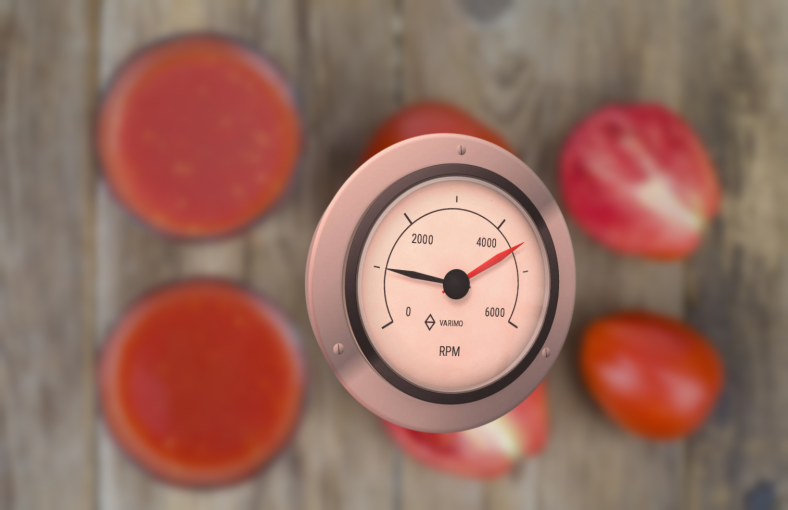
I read 4500; rpm
